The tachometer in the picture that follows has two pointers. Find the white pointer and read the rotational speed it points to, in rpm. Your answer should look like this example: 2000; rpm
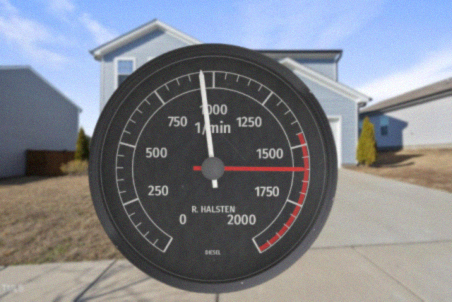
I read 950; rpm
